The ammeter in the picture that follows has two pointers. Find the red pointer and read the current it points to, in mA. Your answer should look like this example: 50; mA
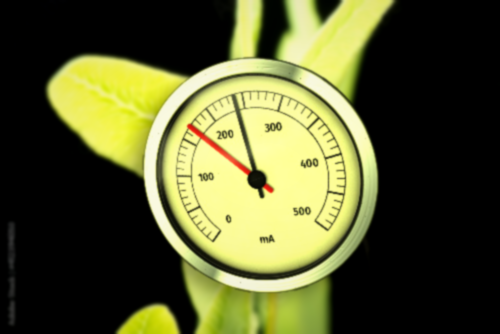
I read 170; mA
